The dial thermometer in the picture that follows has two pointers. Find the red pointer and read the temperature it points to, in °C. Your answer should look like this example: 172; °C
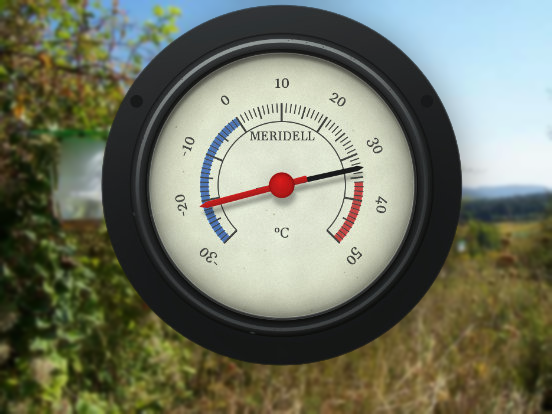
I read -21; °C
